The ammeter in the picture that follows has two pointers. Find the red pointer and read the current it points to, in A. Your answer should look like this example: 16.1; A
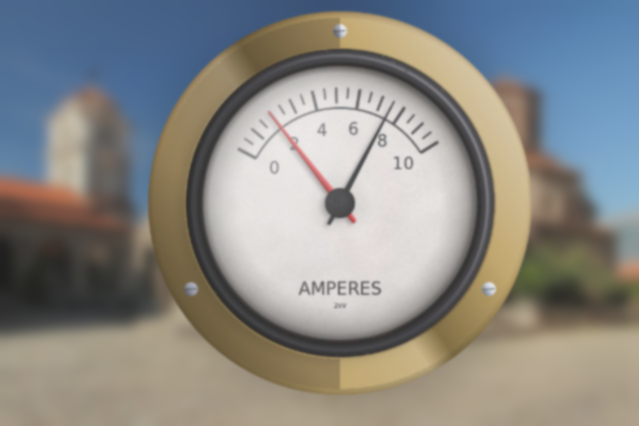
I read 2; A
